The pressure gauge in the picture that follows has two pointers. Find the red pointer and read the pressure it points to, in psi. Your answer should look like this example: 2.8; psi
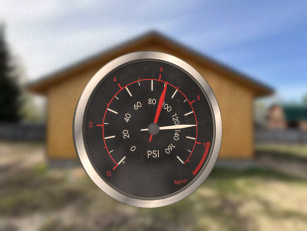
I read 90; psi
